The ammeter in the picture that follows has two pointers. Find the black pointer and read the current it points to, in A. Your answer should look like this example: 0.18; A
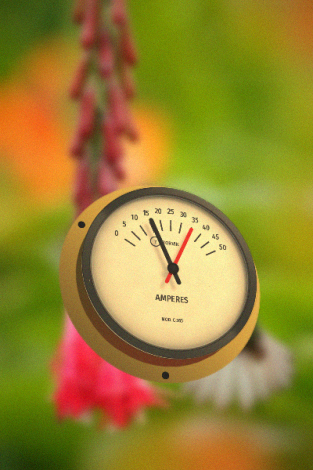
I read 15; A
